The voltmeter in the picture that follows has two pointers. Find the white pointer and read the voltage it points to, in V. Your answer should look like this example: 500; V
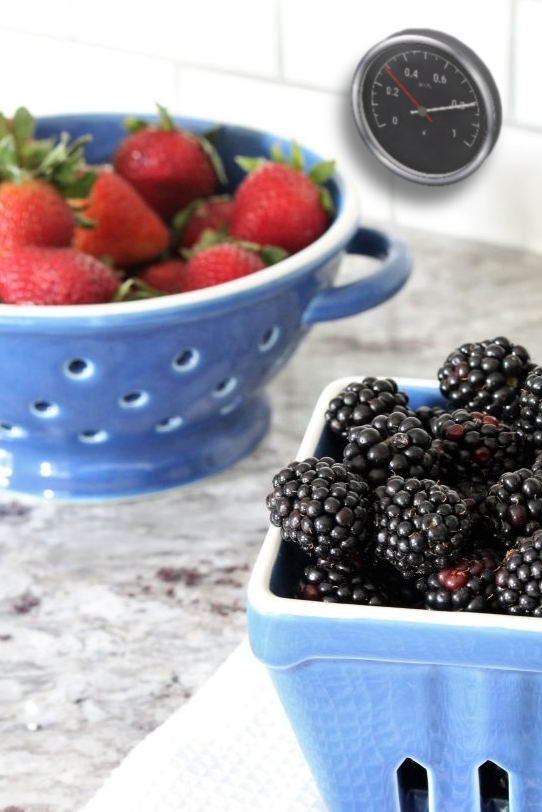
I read 0.8; V
